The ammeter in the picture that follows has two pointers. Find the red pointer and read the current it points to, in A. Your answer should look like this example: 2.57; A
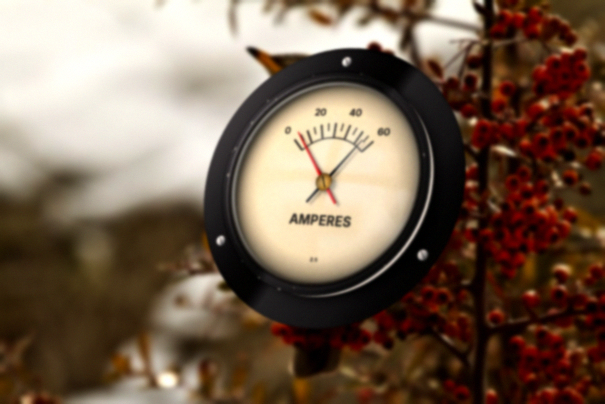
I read 5; A
